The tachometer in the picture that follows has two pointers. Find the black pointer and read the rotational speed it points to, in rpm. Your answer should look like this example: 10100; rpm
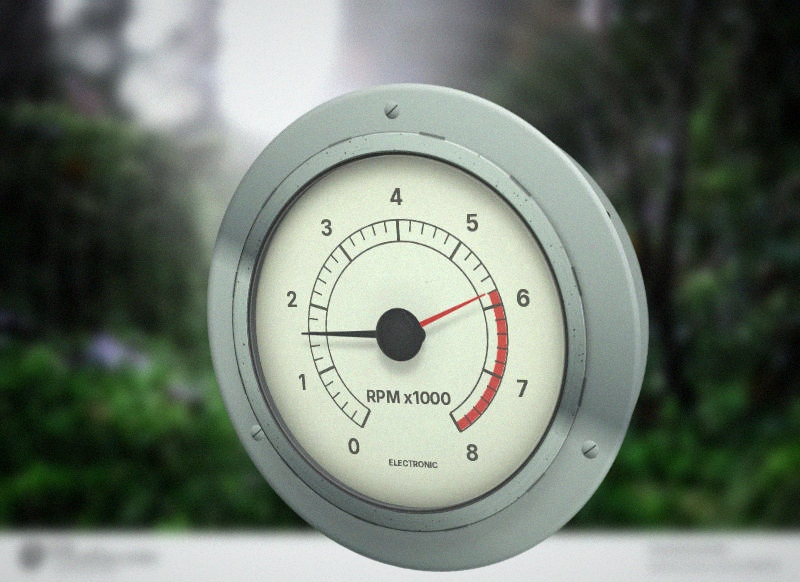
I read 1600; rpm
